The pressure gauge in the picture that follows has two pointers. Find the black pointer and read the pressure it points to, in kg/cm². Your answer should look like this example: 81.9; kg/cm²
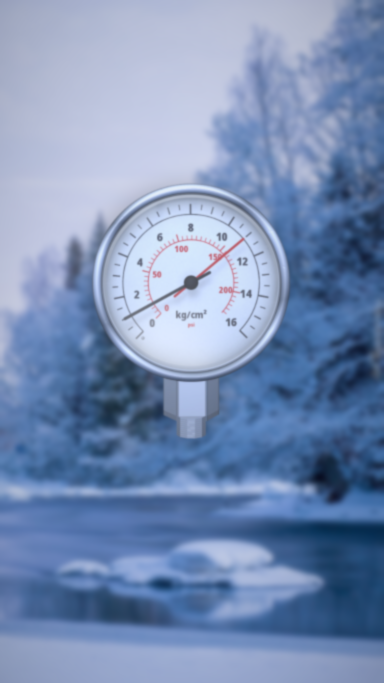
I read 1; kg/cm²
